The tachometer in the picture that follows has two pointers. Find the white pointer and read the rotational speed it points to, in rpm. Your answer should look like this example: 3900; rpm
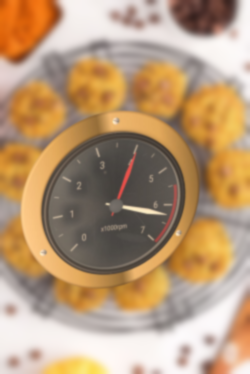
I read 6250; rpm
